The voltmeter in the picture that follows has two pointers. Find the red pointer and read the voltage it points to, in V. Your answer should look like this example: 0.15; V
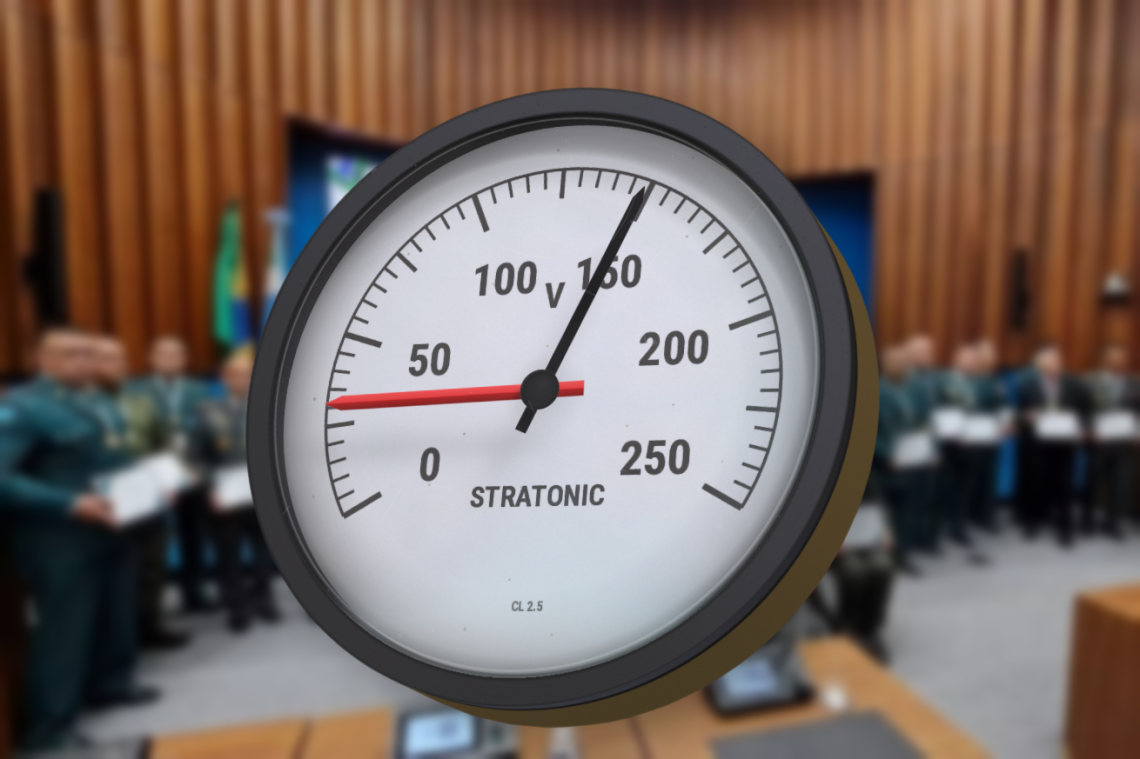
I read 30; V
